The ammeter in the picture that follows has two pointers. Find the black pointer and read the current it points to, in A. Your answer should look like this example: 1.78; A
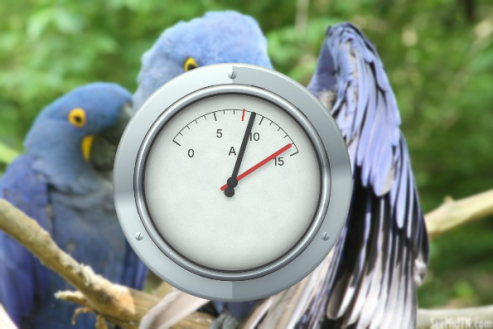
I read 9; A
